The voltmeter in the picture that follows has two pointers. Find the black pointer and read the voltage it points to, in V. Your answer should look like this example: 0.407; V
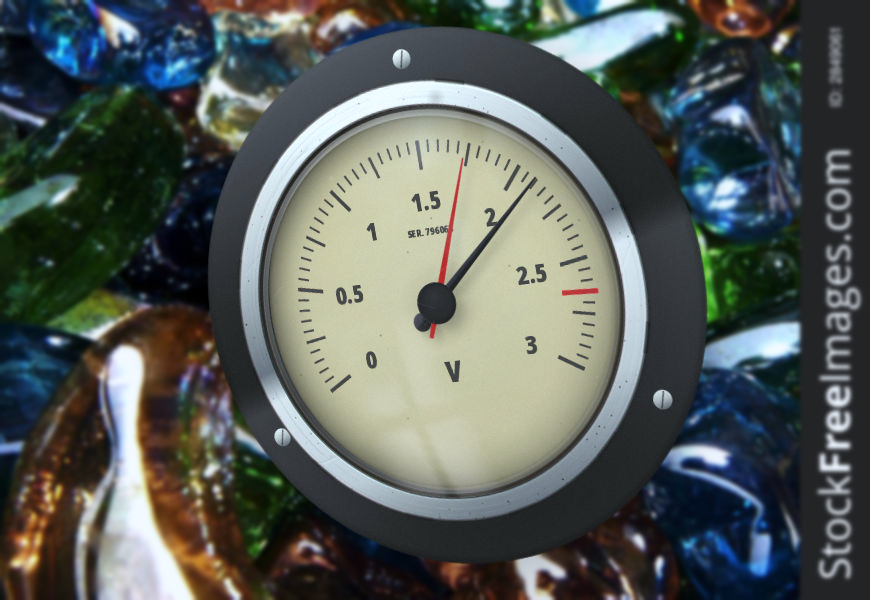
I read 2.1; V
